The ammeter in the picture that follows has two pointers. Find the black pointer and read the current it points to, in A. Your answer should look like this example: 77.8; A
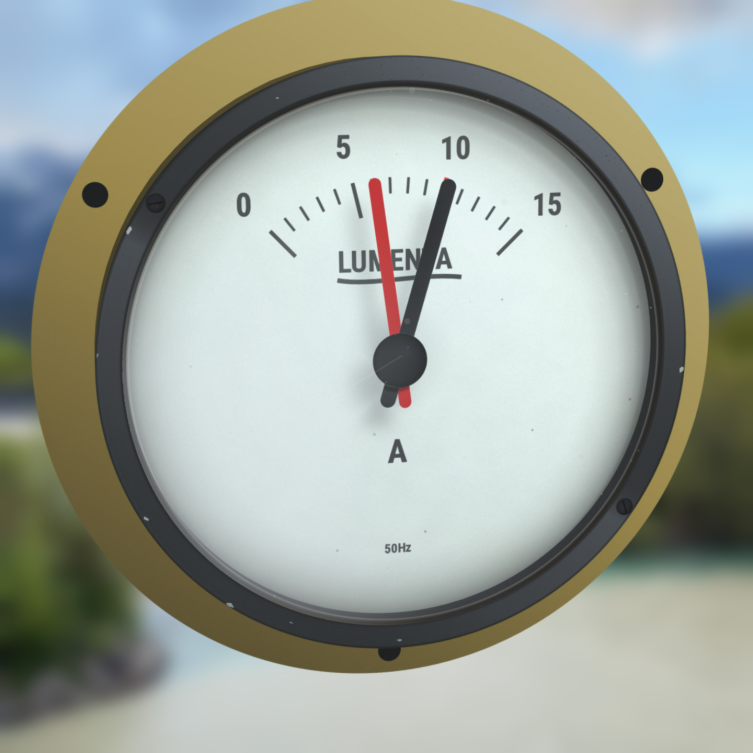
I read 10; A
